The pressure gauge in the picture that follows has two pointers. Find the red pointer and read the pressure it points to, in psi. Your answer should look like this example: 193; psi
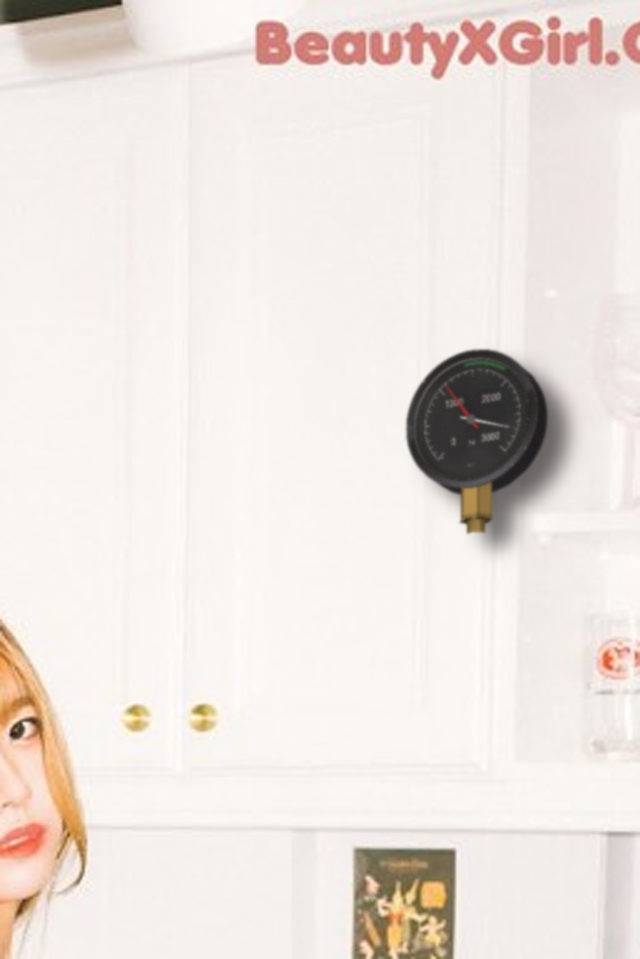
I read 1100; psi
